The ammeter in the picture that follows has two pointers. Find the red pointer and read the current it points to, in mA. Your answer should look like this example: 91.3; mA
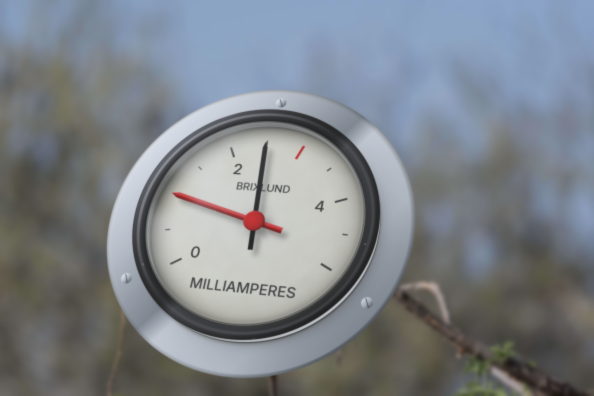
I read 1; mA
